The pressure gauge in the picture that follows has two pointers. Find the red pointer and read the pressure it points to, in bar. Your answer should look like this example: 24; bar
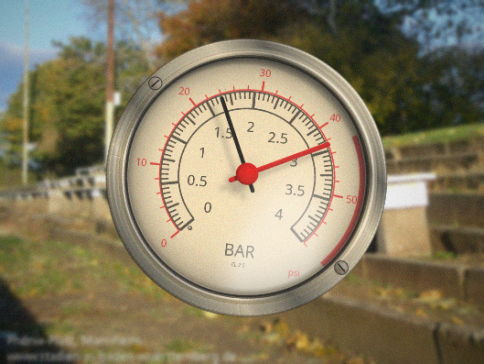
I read 2.95; bar
